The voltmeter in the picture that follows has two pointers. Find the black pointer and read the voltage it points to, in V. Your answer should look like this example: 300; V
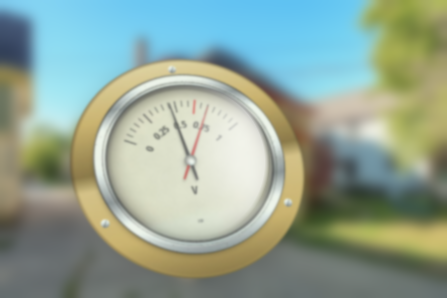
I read 0.45; V
